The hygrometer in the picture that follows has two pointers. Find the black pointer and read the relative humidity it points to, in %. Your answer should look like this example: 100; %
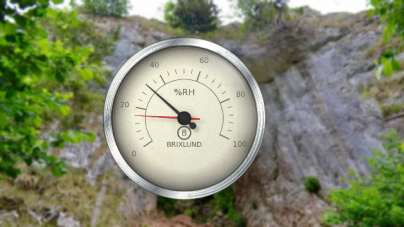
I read 32; %
